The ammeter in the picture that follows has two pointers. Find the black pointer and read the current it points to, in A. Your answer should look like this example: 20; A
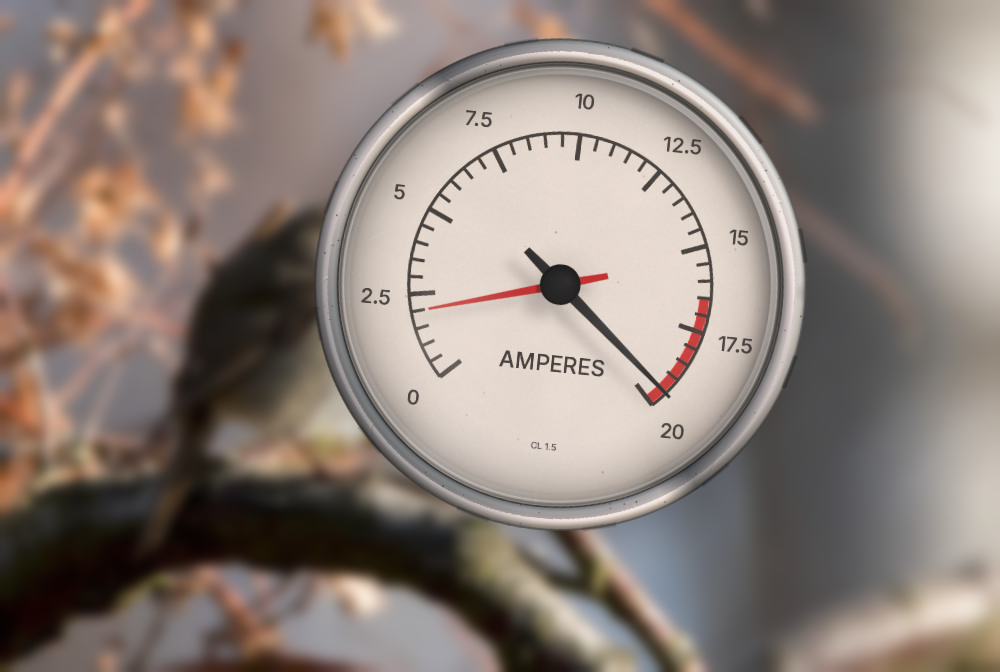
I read 19.5; A
